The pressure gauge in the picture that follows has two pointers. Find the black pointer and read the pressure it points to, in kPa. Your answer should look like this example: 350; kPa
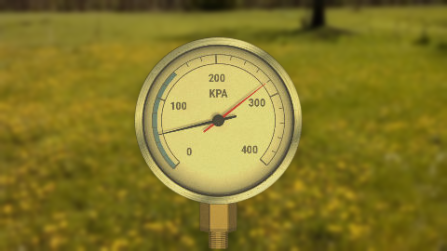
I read 50; kPa
